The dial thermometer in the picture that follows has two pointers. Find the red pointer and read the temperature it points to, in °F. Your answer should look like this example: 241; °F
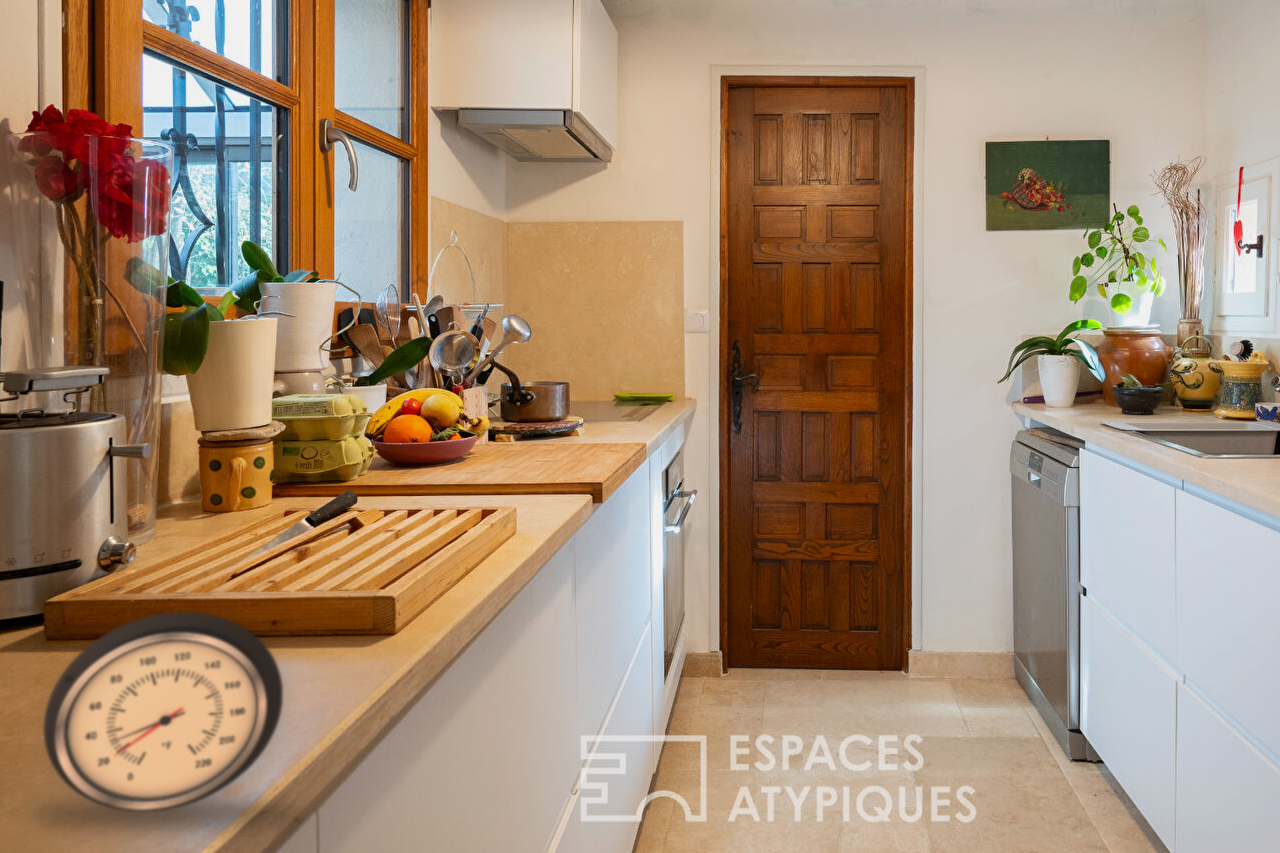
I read 20; °F
